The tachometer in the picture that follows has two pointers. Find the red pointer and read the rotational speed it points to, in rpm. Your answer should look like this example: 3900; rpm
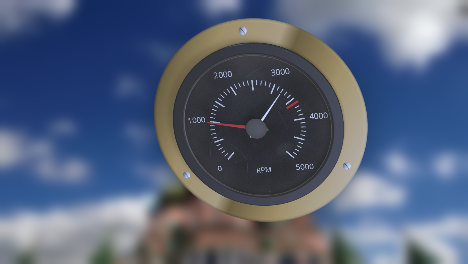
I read 1000; rpm
